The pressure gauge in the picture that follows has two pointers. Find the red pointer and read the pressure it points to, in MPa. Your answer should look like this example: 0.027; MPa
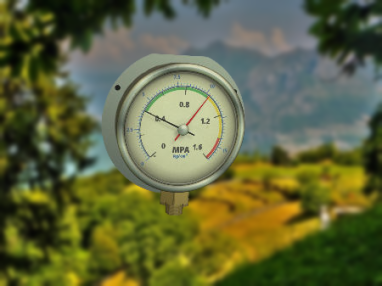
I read 1; MPa
